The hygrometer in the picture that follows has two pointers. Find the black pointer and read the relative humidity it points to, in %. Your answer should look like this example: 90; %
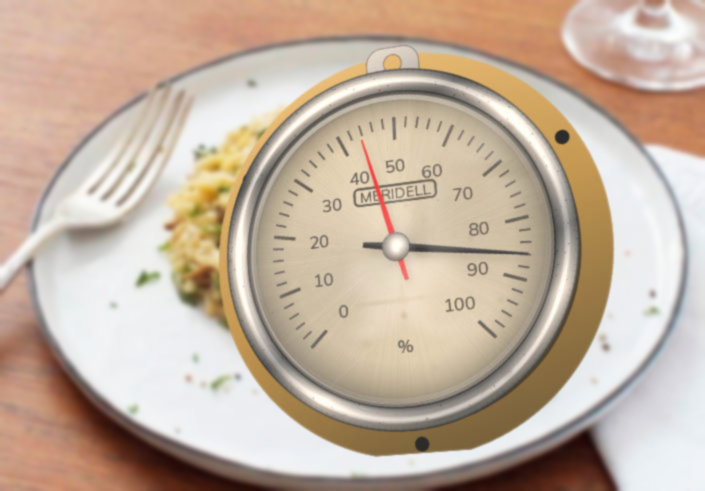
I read 86; %
